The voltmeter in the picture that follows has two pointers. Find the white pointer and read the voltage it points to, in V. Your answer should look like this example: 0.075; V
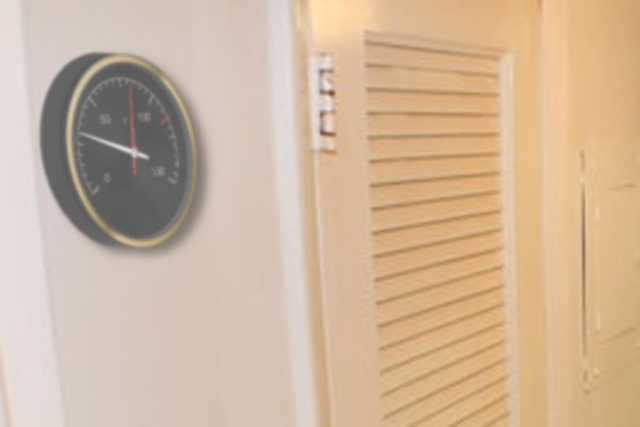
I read 30; V
